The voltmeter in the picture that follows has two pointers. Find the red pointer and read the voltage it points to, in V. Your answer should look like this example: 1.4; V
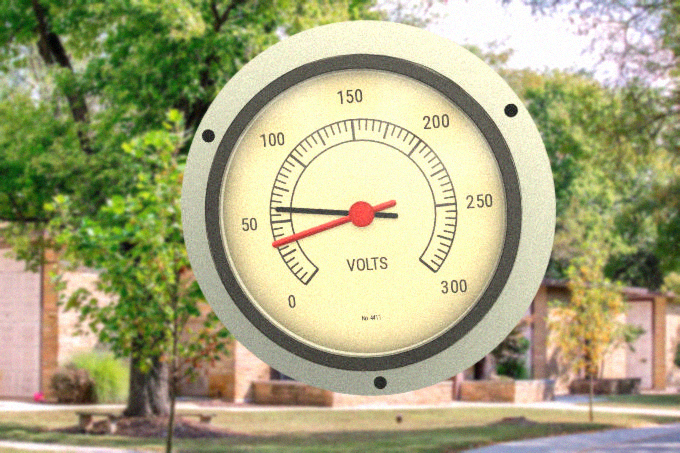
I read 35; V
